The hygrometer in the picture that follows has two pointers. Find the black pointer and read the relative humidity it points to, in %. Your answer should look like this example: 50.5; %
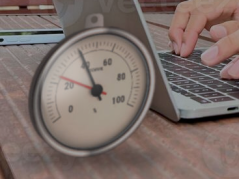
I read 40; %
